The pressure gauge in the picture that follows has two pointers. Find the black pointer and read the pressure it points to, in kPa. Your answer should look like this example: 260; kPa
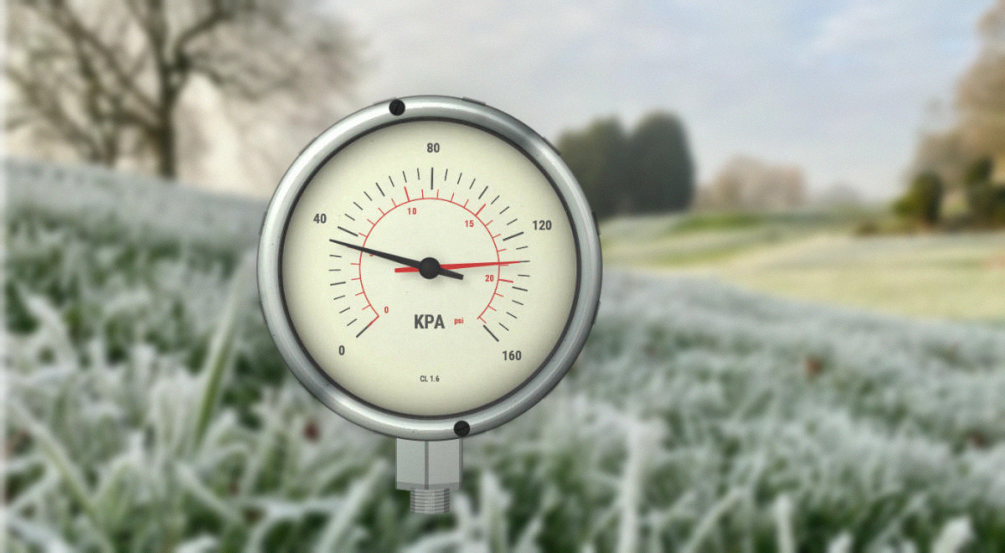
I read 35; kPa
